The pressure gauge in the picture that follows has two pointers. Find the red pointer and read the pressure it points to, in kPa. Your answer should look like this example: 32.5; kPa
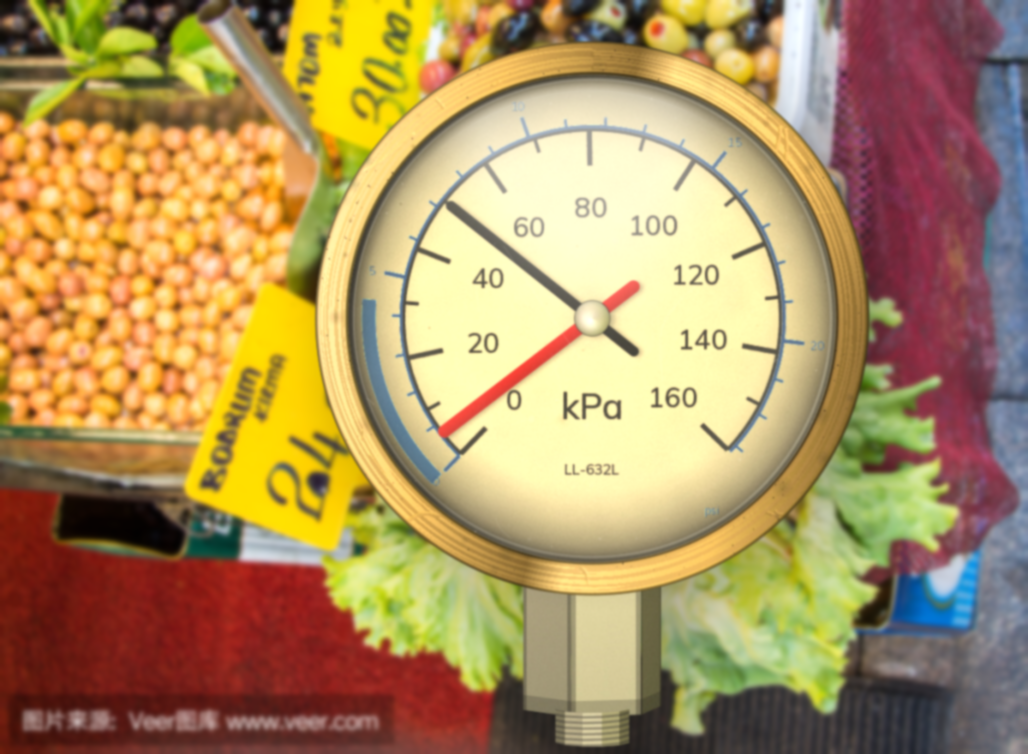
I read 5; kPa
